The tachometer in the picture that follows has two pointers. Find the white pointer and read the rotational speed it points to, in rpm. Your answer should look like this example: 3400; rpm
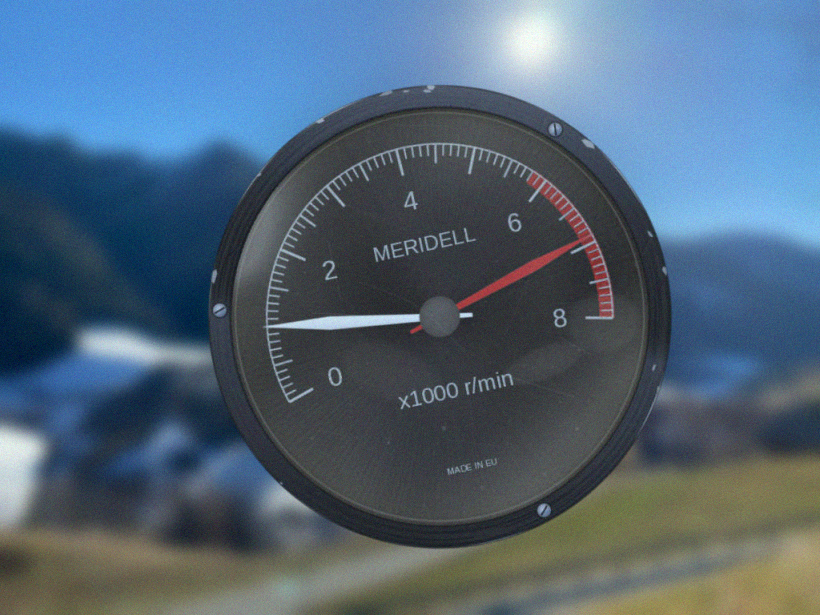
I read 1000; rpm
